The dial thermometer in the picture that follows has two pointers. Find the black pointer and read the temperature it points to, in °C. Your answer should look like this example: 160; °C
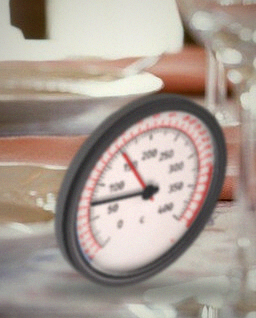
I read 75; °C
